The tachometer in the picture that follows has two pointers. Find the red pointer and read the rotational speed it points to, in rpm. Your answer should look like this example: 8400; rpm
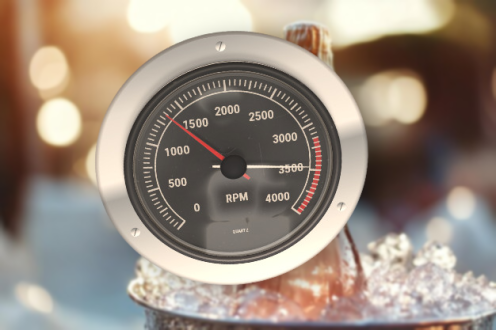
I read 1350; rpm
